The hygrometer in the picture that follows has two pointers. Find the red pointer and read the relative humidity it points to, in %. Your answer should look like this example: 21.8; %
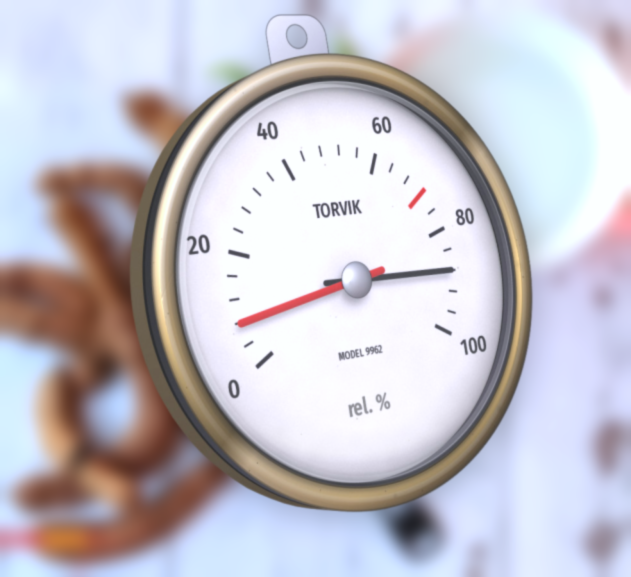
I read 8; %
